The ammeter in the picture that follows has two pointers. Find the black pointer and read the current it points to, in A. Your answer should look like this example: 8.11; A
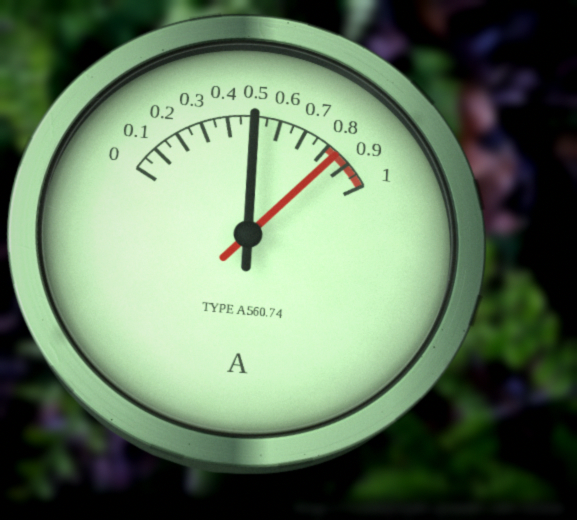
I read 0.5; A
